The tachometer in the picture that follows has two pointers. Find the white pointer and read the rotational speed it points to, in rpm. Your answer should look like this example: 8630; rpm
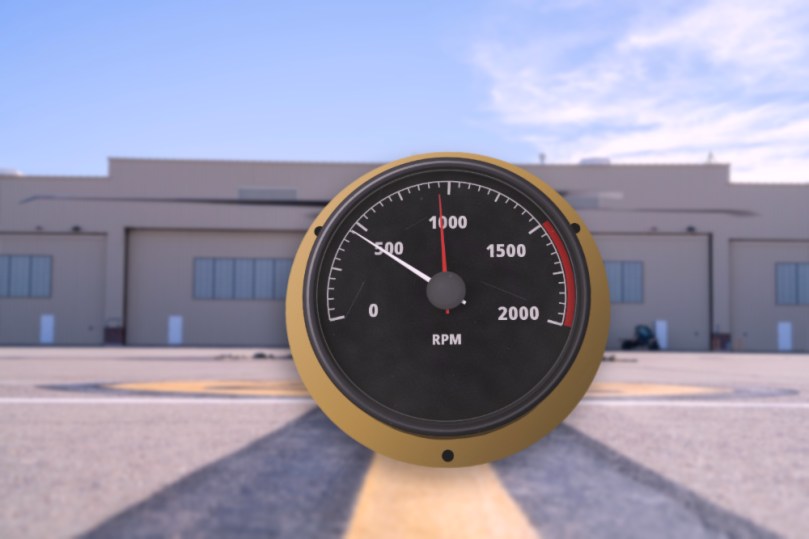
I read 450; rpm
